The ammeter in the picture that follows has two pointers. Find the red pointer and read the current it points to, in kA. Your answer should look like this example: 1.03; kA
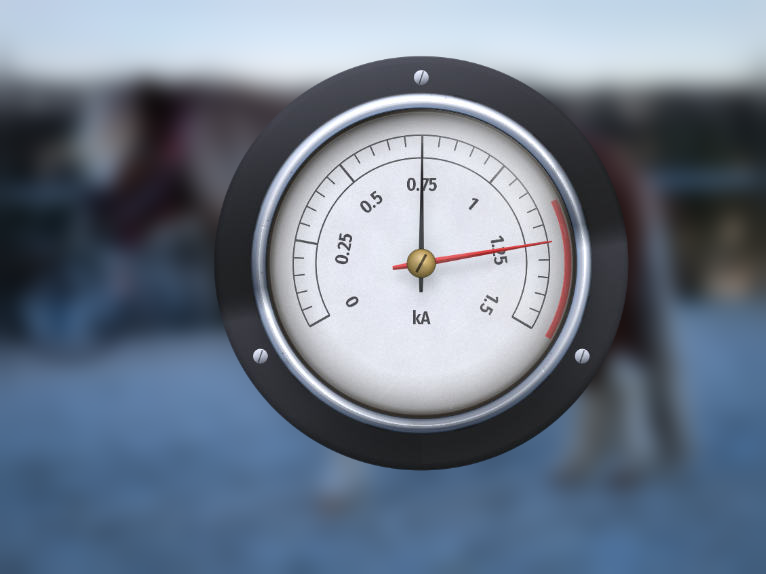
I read 1.25; kA
